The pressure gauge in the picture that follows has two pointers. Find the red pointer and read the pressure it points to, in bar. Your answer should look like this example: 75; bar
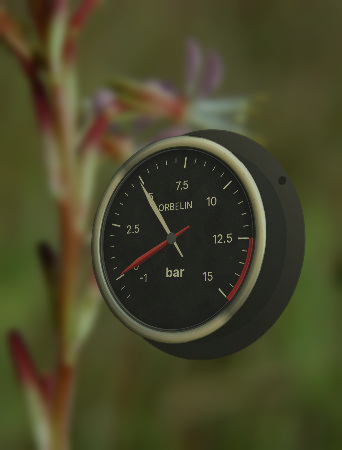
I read 0; bar
